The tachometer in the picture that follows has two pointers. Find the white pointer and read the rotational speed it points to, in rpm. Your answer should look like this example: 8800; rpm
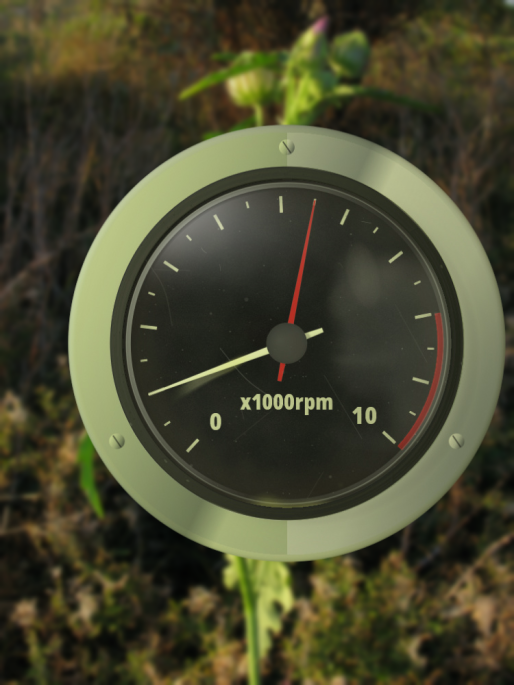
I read 1000; rpm
